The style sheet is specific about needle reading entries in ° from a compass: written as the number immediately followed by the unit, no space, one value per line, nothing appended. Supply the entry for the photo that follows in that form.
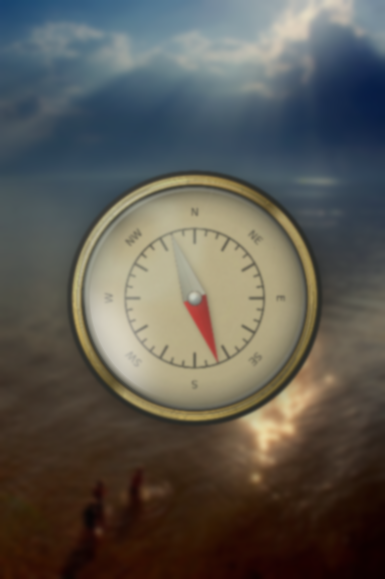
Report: 160°
